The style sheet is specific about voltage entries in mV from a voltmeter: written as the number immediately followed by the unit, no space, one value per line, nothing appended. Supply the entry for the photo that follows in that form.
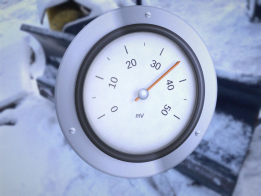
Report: 35mV
